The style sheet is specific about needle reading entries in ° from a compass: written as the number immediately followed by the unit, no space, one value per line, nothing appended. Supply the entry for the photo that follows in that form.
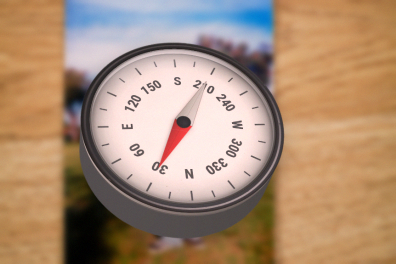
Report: 30°
